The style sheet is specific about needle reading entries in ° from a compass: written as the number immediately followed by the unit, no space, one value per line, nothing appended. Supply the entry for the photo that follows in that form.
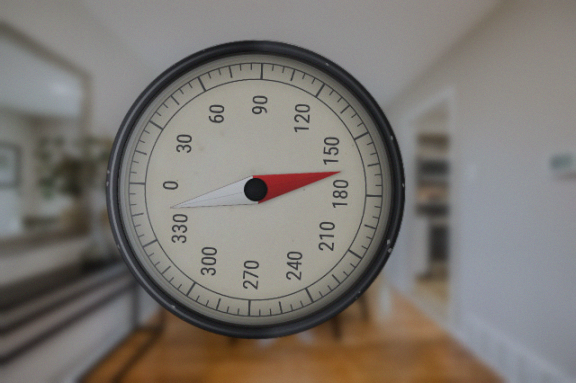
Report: 165°
